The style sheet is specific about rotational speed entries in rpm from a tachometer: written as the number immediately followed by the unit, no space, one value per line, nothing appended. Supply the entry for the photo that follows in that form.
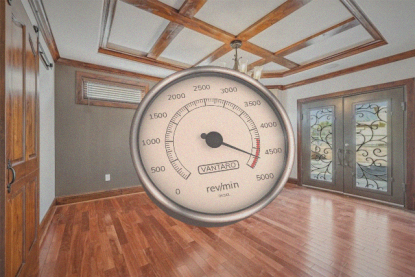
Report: 4750rpm
